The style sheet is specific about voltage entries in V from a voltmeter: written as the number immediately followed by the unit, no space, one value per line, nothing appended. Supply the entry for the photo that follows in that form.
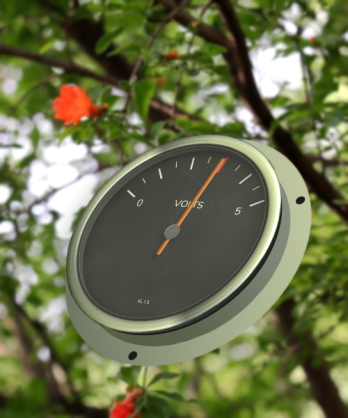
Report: 3V
